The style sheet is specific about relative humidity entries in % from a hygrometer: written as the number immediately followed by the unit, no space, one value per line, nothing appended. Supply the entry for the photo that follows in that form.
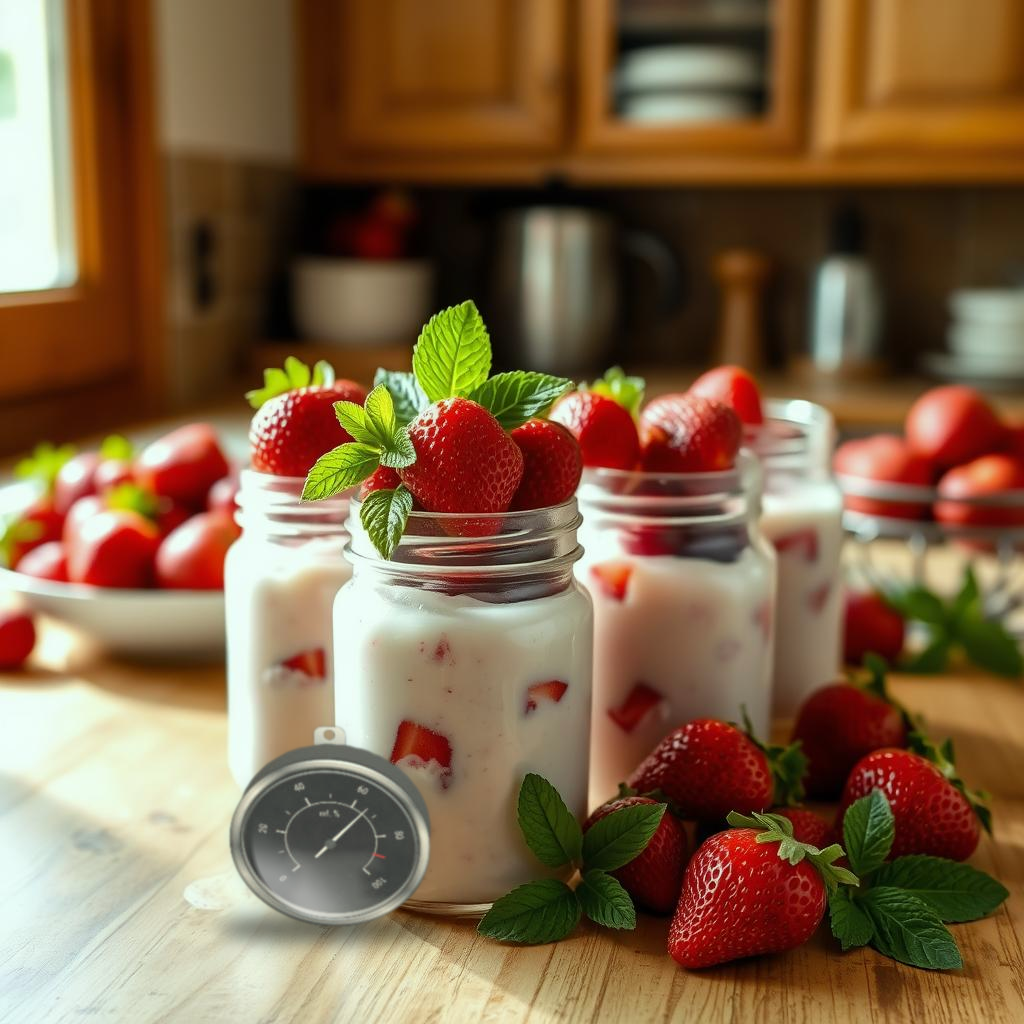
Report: 65%
